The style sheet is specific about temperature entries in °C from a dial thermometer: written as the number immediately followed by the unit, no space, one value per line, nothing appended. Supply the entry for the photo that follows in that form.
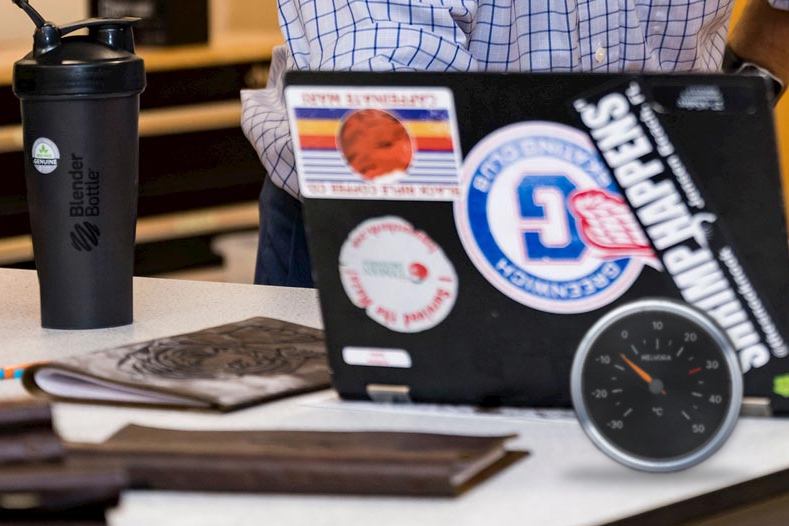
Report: -5°C
